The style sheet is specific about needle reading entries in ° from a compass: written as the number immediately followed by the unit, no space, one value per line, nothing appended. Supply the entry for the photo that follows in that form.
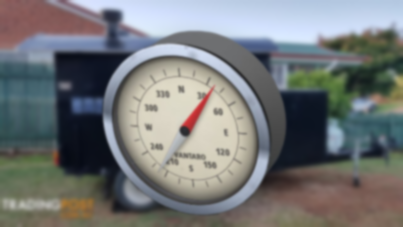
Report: 37.5°
